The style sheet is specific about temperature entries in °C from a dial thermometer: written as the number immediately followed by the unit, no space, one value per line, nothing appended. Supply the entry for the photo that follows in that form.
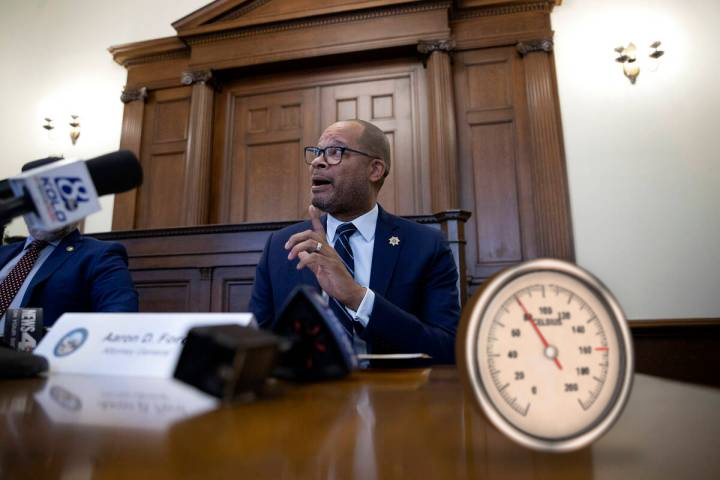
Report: 80°C
